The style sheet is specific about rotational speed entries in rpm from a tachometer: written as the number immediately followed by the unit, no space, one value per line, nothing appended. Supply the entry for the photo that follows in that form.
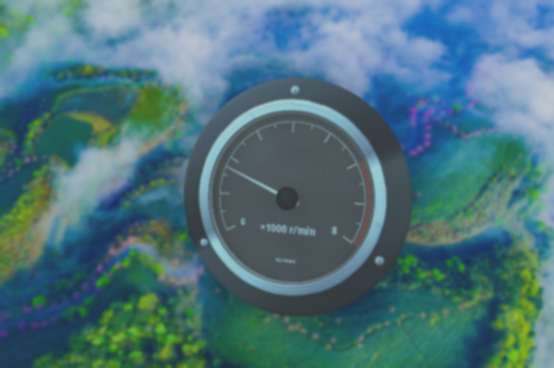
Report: 1750rpm
